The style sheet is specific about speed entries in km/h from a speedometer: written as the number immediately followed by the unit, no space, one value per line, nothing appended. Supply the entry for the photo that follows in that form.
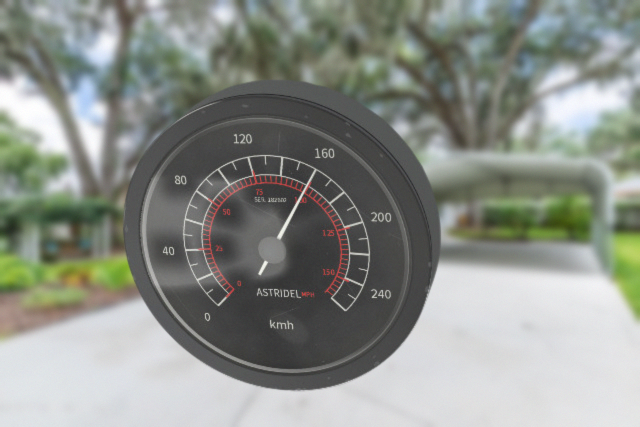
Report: 160km/h
